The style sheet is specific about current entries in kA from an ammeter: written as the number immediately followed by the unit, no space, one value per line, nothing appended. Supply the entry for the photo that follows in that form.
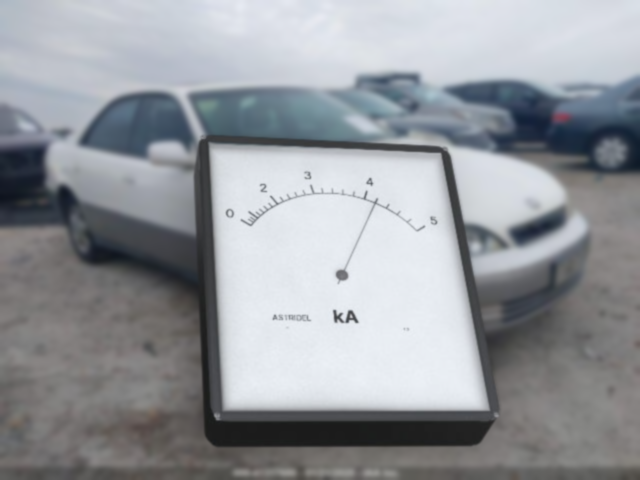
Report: 4.2kA
